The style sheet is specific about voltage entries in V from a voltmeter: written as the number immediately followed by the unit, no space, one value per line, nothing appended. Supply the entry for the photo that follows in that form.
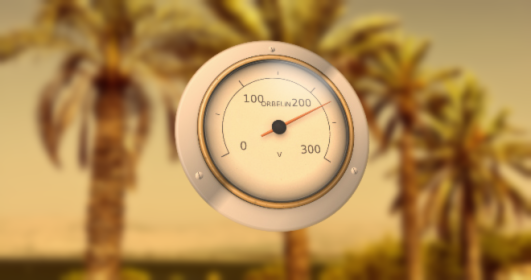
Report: 225V
